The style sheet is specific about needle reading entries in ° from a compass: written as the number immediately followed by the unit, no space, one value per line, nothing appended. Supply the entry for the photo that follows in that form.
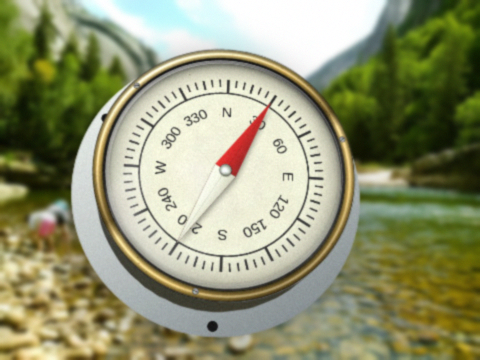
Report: 30°
